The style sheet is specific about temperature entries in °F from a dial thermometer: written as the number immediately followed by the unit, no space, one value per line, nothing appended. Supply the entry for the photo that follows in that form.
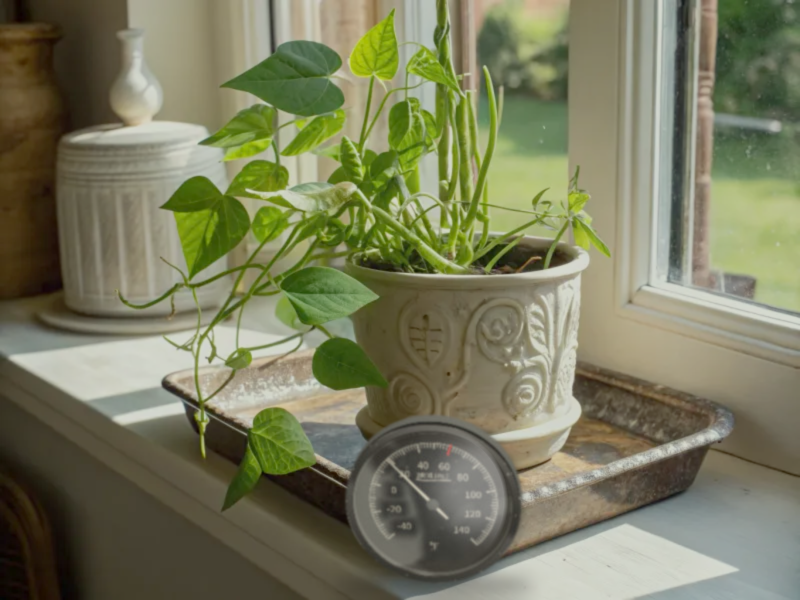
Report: 20°F
